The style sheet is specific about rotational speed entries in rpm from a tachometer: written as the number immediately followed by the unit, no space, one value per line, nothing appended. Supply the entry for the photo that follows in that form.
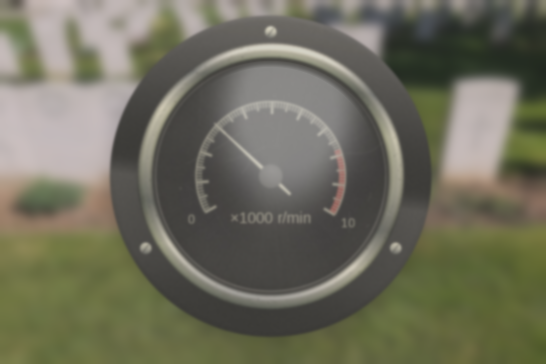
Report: 3000rpm
